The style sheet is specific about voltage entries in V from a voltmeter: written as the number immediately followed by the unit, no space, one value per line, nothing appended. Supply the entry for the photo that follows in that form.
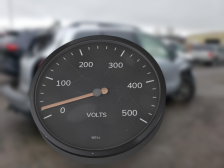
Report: 20V
